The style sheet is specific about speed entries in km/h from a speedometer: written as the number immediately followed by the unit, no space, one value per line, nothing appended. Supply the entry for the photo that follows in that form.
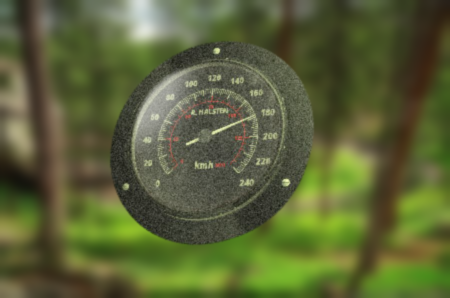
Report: 180km/h
